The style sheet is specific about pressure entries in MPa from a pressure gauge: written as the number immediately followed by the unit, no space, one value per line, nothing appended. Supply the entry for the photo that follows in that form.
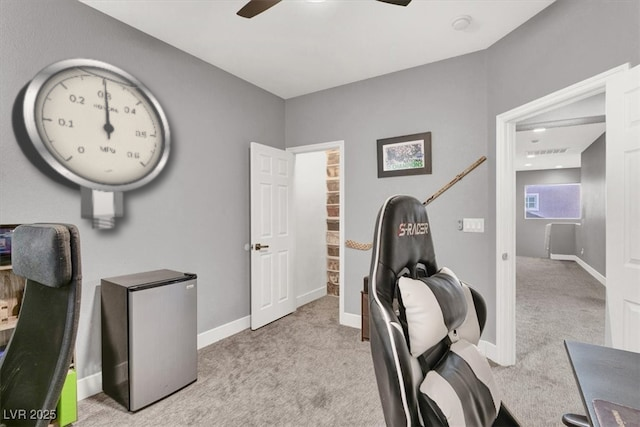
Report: 0.3MPa
